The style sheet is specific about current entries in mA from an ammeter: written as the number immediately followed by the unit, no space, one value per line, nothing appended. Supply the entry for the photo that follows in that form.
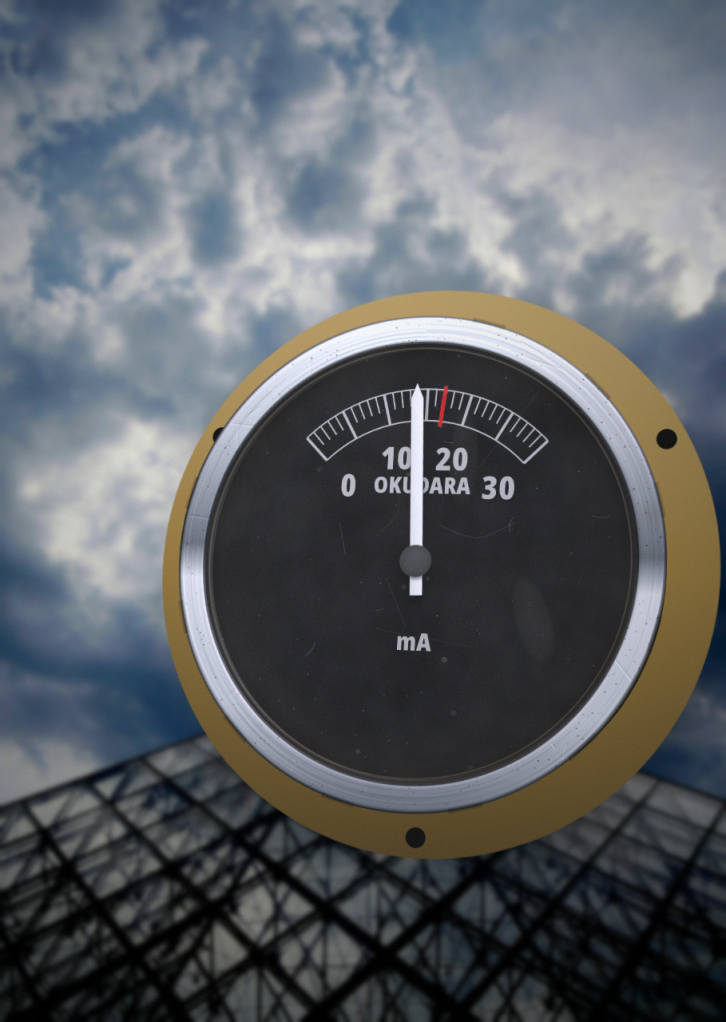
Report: 14mA
